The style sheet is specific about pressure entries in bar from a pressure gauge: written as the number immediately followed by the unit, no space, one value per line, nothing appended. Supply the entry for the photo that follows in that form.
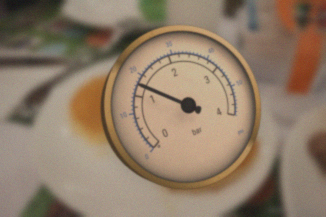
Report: 1.2bar
